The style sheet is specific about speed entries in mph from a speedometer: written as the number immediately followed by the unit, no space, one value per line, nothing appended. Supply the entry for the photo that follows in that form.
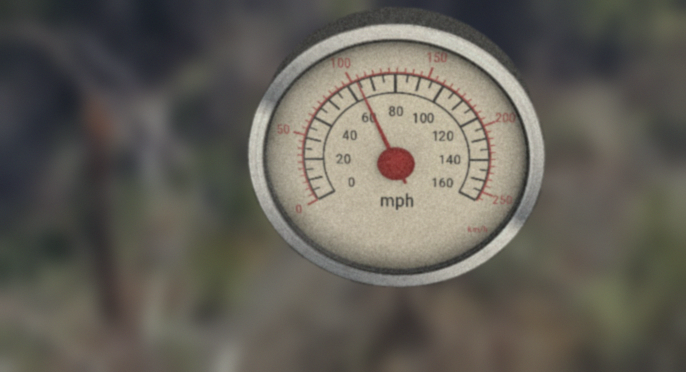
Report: 65mph
